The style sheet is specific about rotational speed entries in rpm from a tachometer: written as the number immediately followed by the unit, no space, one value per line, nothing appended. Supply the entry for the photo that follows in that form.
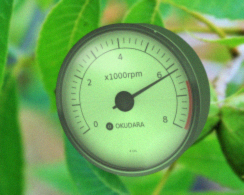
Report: 6200rpm
